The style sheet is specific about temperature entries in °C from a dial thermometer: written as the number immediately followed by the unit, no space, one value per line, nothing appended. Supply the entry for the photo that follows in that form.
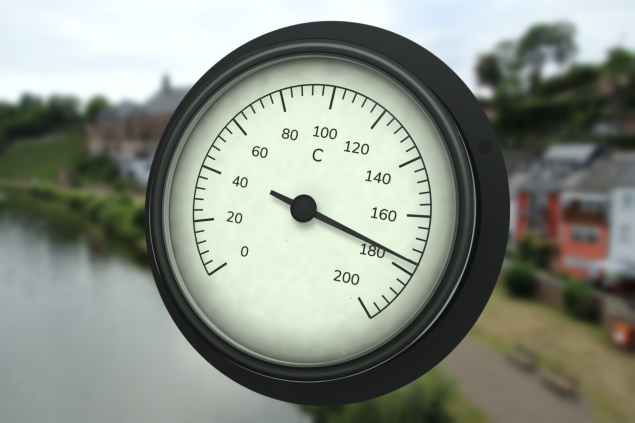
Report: 176°C
